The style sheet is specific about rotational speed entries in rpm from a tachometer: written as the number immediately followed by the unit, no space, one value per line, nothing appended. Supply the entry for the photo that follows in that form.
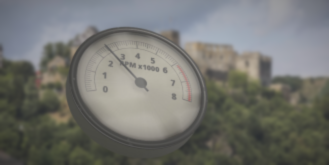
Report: 2500rpm
